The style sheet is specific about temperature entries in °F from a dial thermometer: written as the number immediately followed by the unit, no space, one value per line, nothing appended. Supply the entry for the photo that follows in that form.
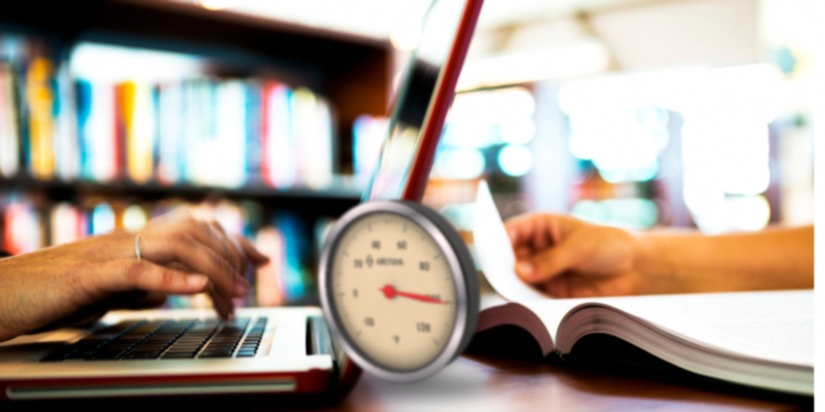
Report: 100°F
